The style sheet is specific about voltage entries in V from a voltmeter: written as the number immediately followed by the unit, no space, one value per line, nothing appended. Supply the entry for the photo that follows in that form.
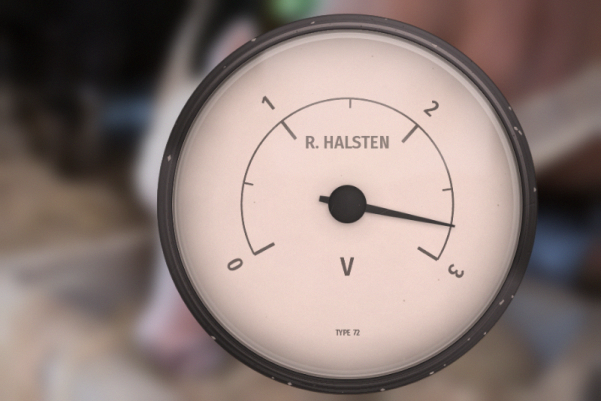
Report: 2.75V
